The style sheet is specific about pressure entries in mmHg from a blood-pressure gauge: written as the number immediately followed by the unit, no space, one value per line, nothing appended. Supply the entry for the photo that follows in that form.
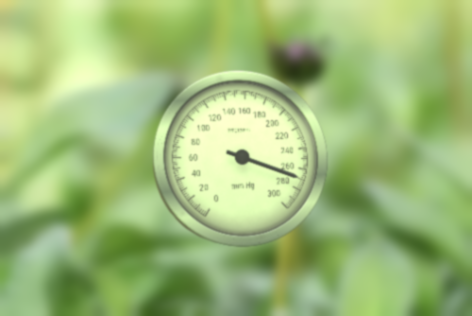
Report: 270mmHg
